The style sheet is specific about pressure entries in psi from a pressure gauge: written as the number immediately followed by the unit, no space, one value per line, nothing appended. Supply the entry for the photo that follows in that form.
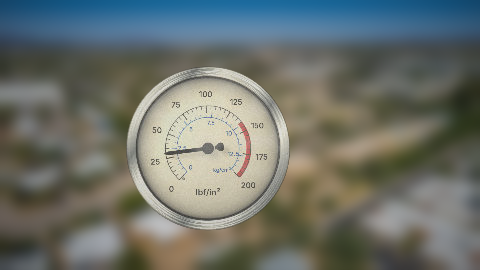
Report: 30psi
